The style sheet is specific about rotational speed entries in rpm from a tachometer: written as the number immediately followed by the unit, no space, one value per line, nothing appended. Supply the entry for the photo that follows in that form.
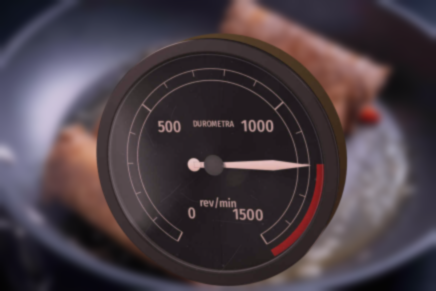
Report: 1200rpm
